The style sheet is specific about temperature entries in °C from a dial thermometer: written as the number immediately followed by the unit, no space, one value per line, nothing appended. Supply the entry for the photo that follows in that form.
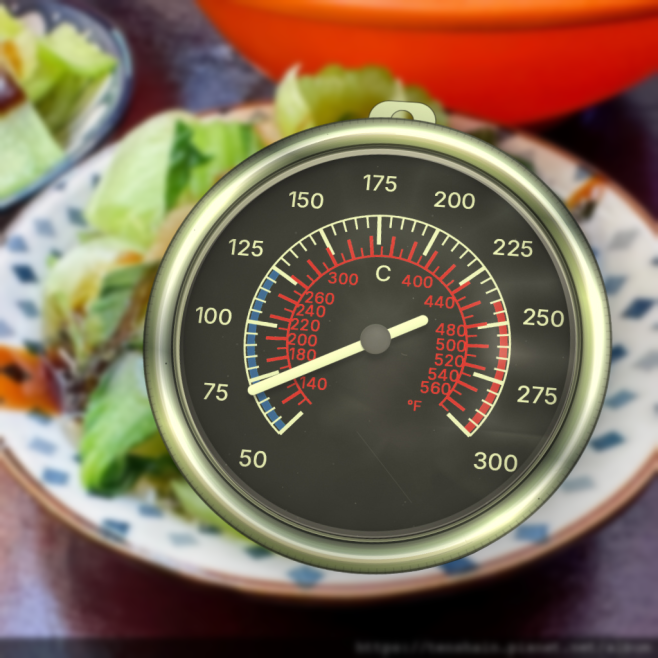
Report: 70°C
